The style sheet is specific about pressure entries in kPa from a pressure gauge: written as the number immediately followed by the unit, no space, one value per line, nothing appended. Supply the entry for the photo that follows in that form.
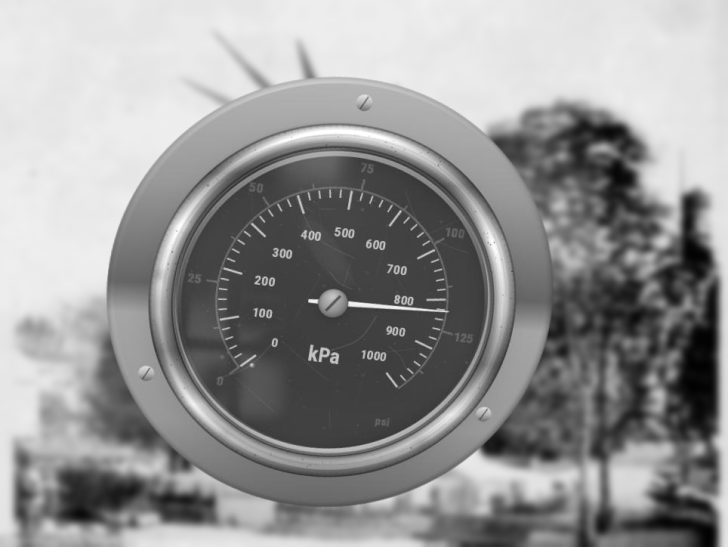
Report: 820kPa
